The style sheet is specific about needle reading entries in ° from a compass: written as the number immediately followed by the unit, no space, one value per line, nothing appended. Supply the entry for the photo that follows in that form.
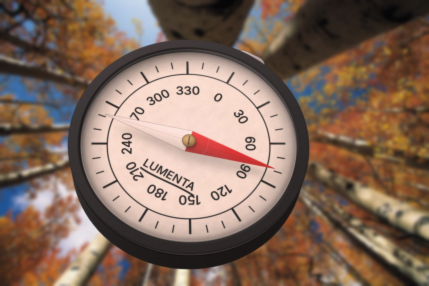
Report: 80°
